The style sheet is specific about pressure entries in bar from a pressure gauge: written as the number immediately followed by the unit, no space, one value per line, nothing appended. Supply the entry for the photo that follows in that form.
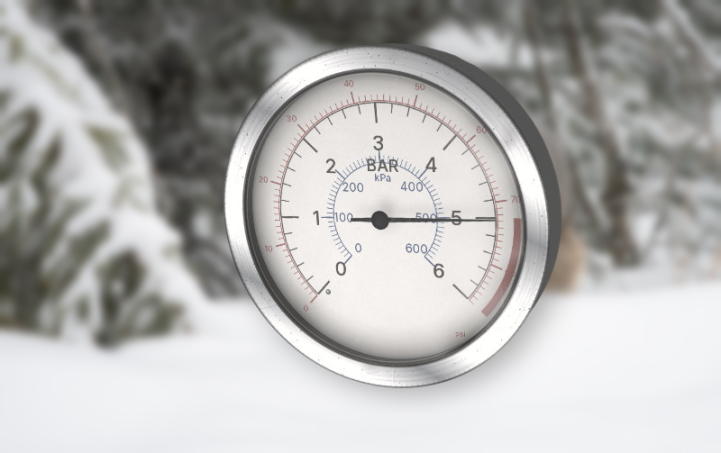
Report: 5bar
